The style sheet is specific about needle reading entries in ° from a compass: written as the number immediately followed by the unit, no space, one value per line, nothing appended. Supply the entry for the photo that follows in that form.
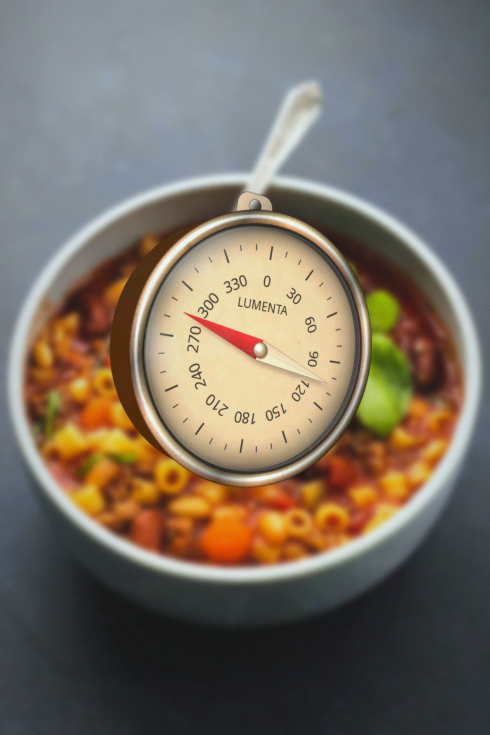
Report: 285°
